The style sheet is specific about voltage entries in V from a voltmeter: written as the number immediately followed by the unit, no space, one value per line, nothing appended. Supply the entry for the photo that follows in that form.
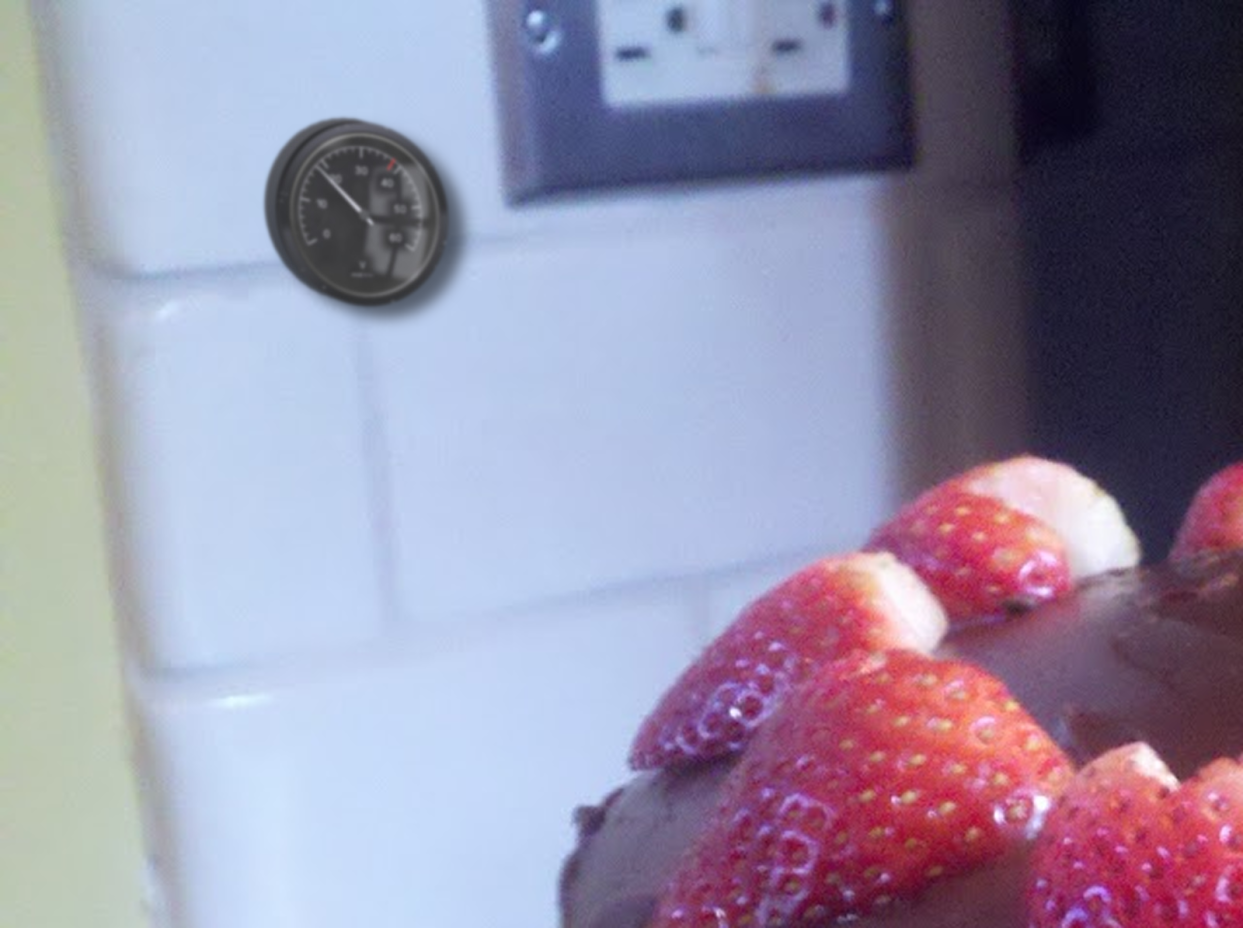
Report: 18V
